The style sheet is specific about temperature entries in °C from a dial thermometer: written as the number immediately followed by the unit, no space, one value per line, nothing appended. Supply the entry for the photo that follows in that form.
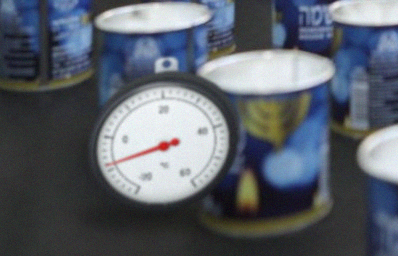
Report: -8°C
